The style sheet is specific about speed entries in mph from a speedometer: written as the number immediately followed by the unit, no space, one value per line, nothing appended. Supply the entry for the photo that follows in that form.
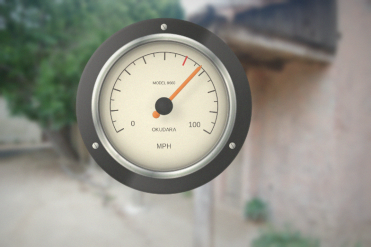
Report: 67.5mph
